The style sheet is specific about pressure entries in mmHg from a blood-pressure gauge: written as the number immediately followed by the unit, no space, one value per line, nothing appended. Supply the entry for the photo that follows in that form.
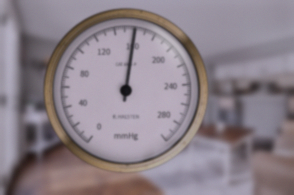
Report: 160mmHg
